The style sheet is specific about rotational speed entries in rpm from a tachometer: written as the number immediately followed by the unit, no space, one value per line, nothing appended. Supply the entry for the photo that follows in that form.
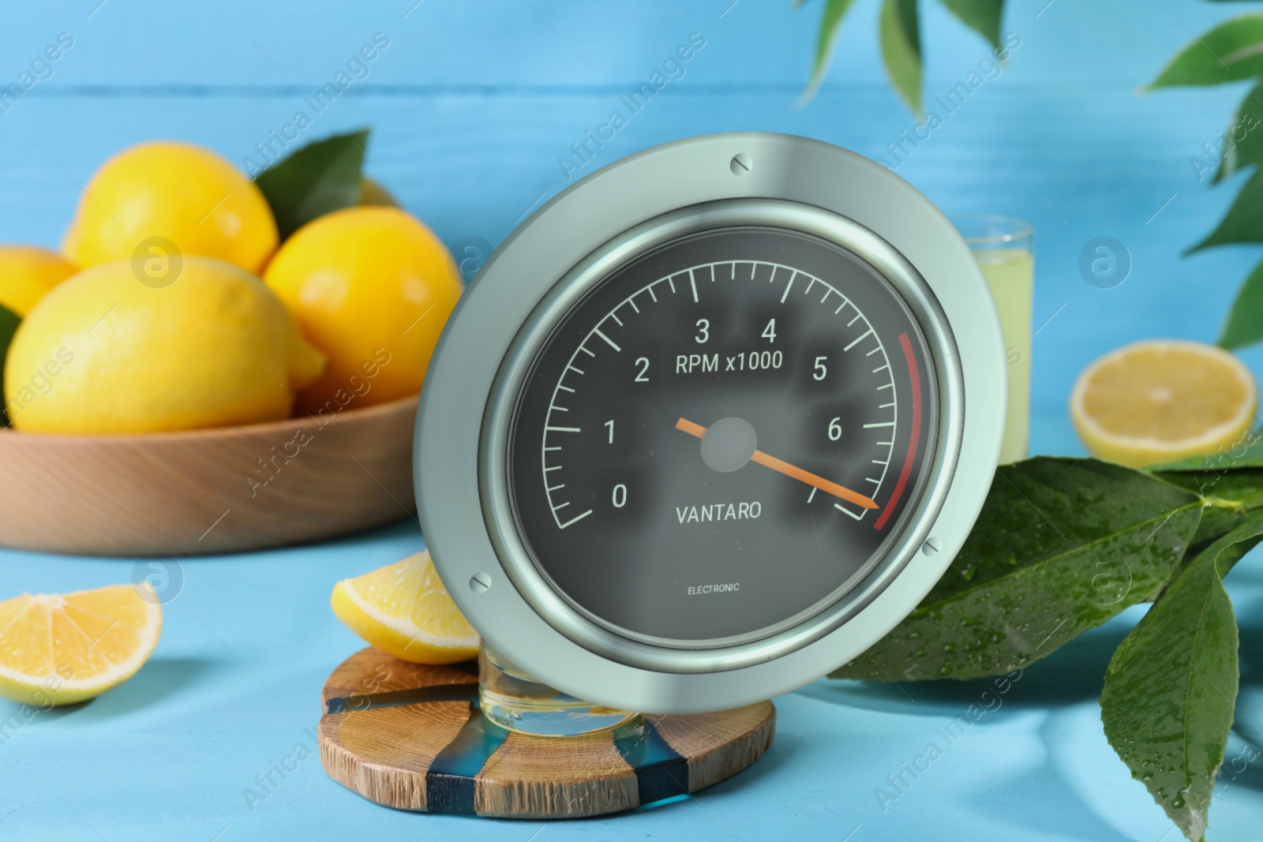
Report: 6800rpm
